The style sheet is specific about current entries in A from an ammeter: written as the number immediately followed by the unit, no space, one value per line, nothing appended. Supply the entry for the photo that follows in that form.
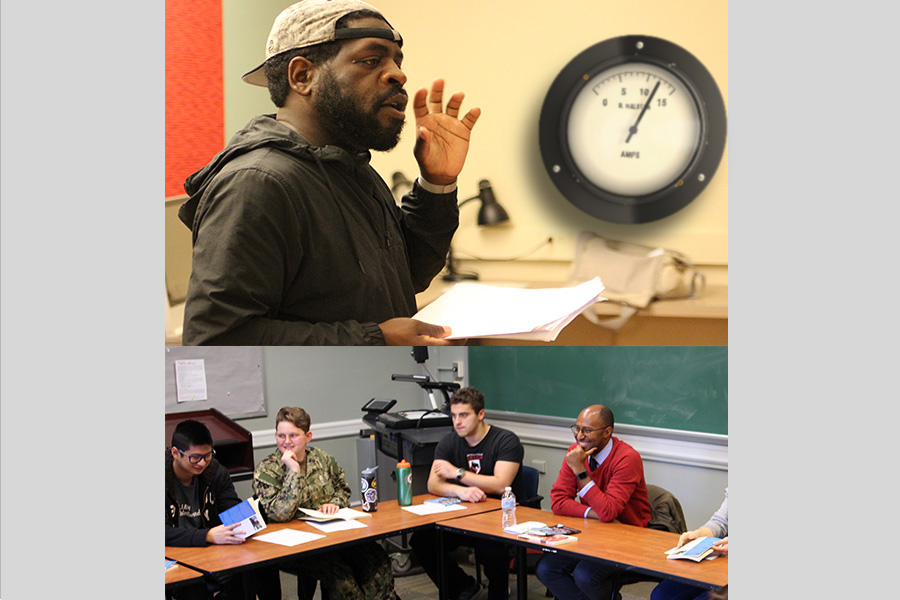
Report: 12A
